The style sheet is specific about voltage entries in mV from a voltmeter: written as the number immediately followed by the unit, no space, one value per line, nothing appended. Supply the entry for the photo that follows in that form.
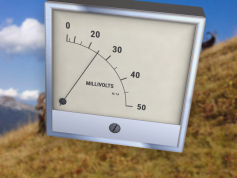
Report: 25mV
